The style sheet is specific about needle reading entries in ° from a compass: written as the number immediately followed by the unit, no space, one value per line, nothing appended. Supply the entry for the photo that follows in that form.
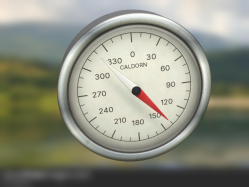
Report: 140°
